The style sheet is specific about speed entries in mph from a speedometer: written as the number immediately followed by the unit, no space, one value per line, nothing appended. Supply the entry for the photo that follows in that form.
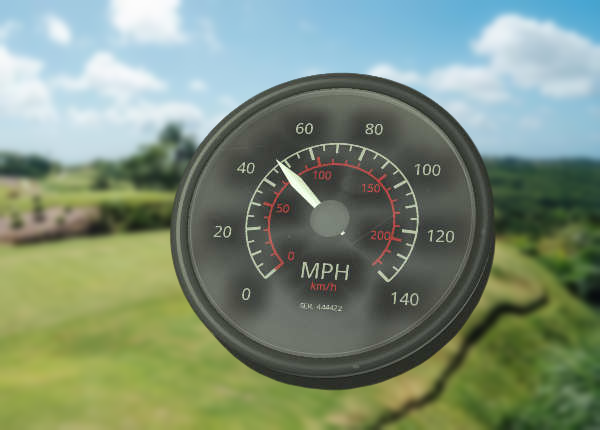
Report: 47.5mph
